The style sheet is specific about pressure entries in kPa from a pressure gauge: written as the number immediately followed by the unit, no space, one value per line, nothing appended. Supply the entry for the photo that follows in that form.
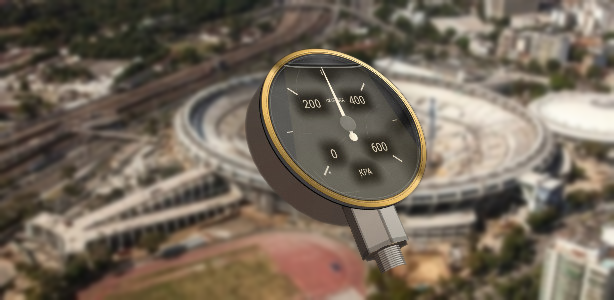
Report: 300kPa
